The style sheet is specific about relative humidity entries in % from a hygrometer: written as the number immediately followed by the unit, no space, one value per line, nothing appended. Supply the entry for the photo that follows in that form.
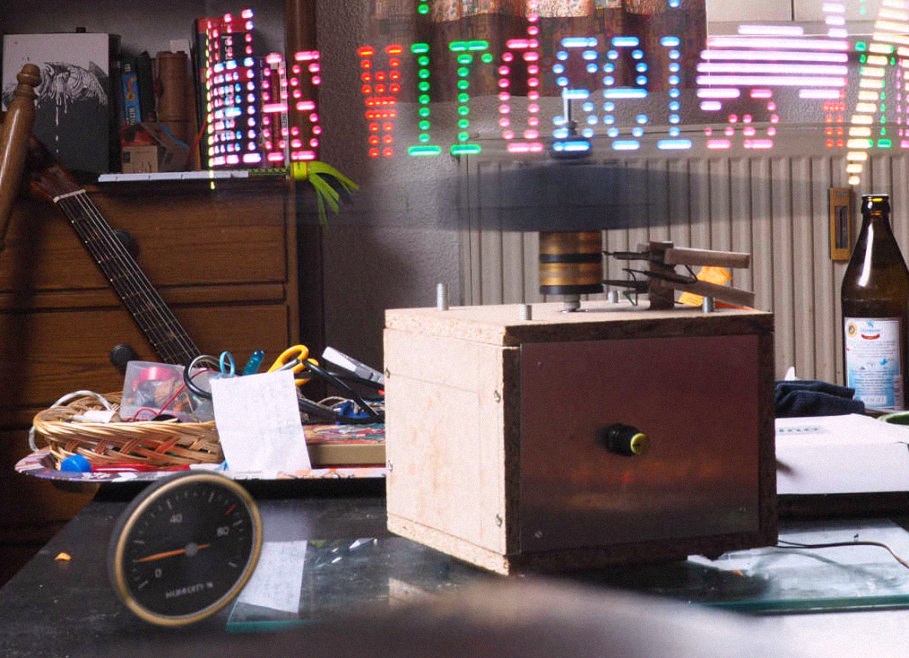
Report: 12%
